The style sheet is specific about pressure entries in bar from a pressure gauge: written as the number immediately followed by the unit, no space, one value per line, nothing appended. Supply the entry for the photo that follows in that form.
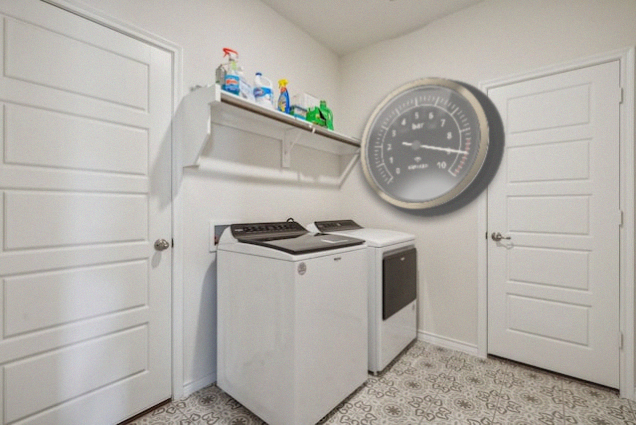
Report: 9bar
